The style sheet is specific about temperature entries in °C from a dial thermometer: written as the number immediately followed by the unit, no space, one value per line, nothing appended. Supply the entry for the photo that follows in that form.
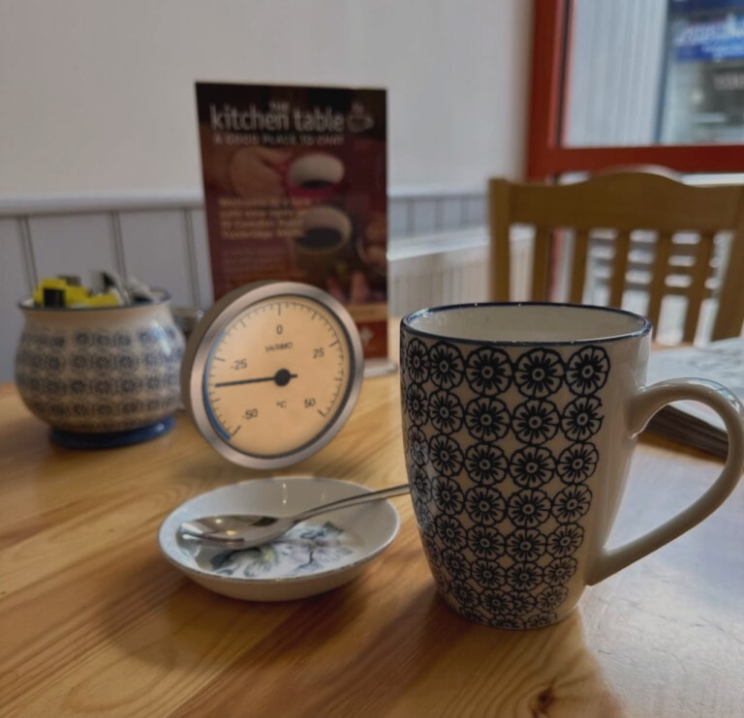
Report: -32.5°C
